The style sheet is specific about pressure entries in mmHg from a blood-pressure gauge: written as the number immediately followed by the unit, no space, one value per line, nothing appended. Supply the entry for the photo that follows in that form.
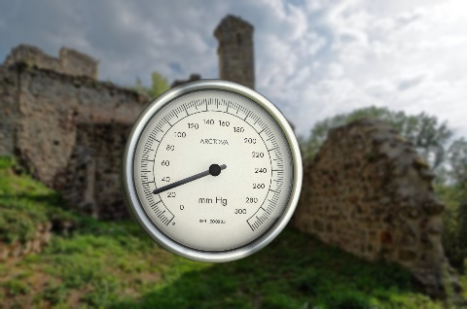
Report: 30mmHg
